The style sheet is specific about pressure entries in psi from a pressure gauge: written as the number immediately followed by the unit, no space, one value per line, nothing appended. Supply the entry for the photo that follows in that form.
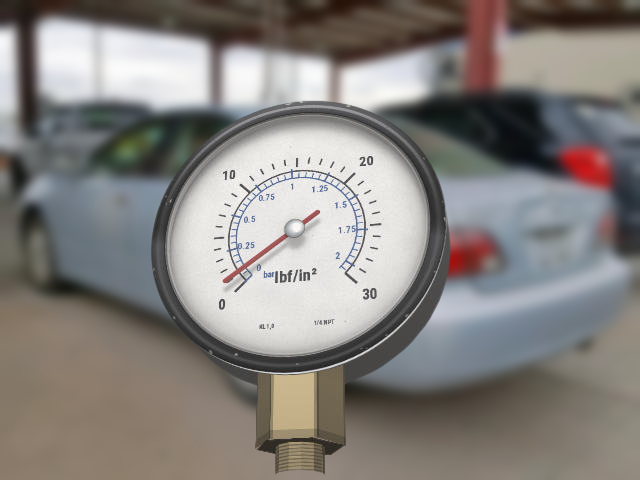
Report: 1psi
